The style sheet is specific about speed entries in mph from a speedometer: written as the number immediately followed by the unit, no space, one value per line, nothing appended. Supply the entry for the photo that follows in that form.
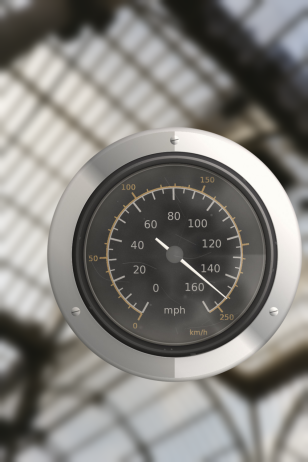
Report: 150mph
